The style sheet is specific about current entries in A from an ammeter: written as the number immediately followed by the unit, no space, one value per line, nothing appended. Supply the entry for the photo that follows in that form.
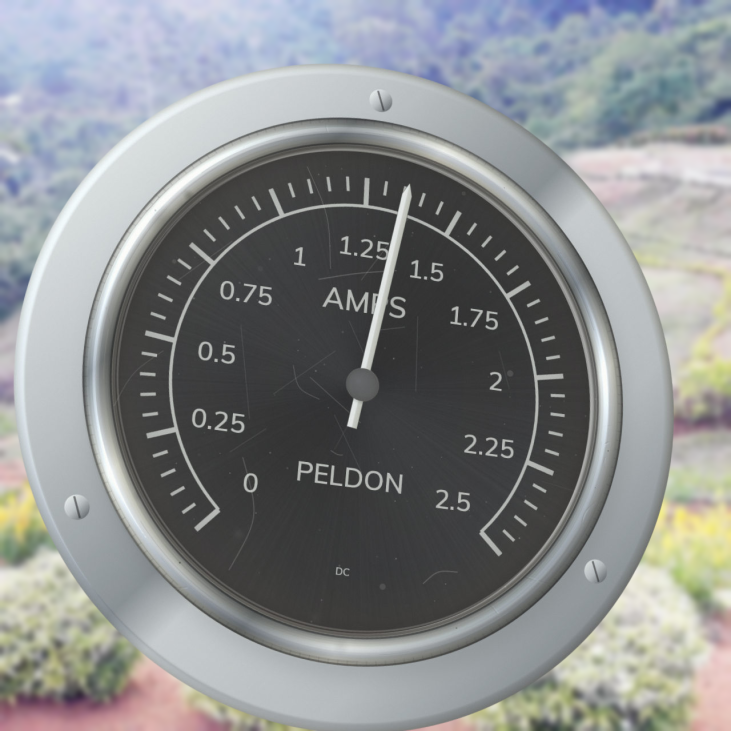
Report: 1.35A
